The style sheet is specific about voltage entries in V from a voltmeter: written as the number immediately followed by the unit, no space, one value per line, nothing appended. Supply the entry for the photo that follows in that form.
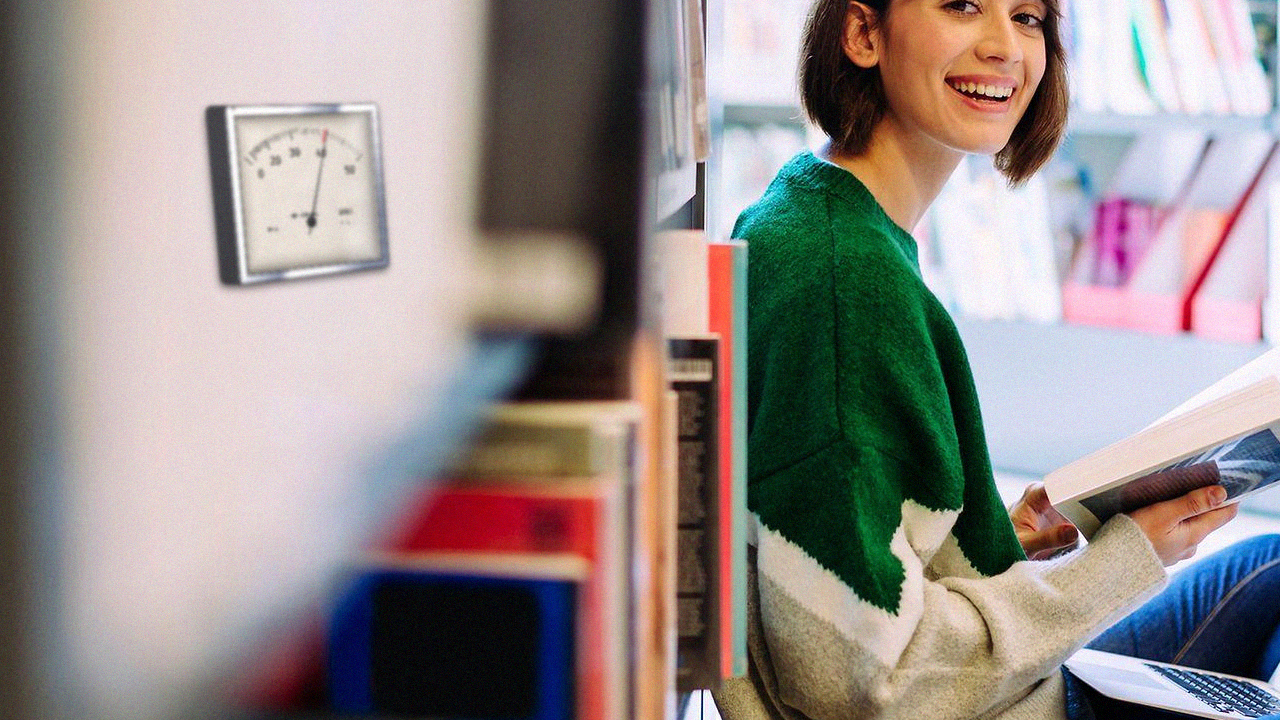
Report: 40V
